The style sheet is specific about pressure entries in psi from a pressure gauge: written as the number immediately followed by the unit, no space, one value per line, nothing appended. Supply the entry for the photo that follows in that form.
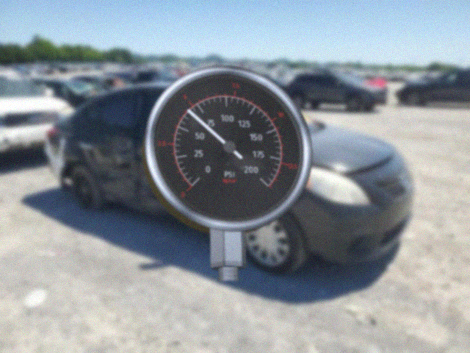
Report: 65psi
